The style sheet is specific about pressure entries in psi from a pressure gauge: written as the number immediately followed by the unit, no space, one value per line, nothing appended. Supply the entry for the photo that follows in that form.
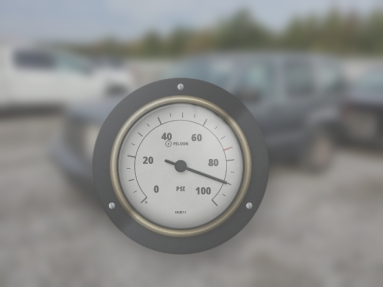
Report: 90psi
